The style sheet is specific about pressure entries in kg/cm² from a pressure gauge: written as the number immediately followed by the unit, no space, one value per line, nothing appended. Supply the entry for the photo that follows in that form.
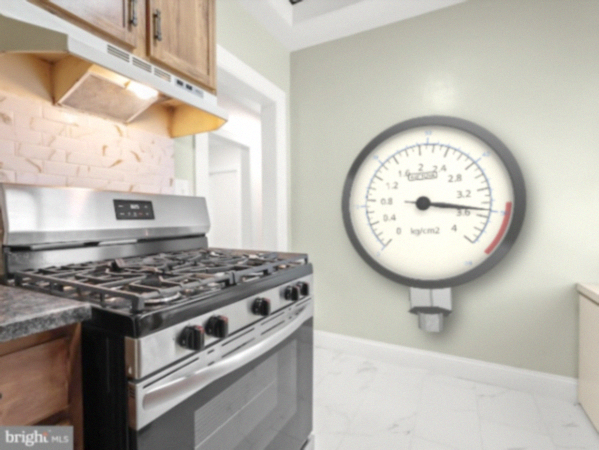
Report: 3.5kg/cm²
